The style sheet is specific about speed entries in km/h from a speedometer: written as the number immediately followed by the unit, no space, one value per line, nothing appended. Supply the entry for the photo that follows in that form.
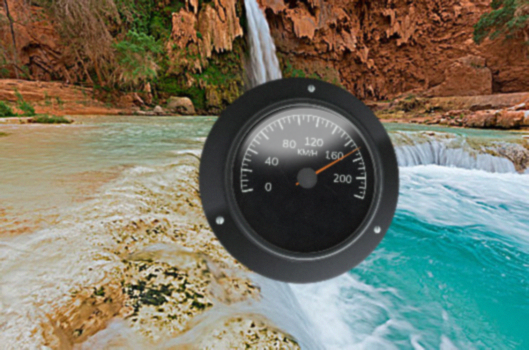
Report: 170km/h
